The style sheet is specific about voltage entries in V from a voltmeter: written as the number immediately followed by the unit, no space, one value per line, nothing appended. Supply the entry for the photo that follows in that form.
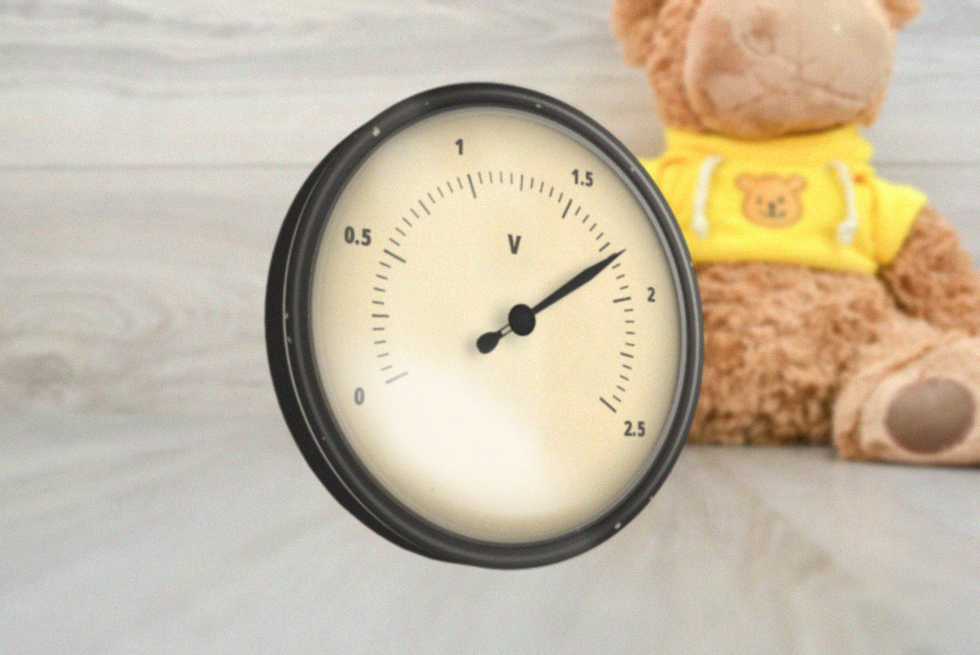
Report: 1.8V
